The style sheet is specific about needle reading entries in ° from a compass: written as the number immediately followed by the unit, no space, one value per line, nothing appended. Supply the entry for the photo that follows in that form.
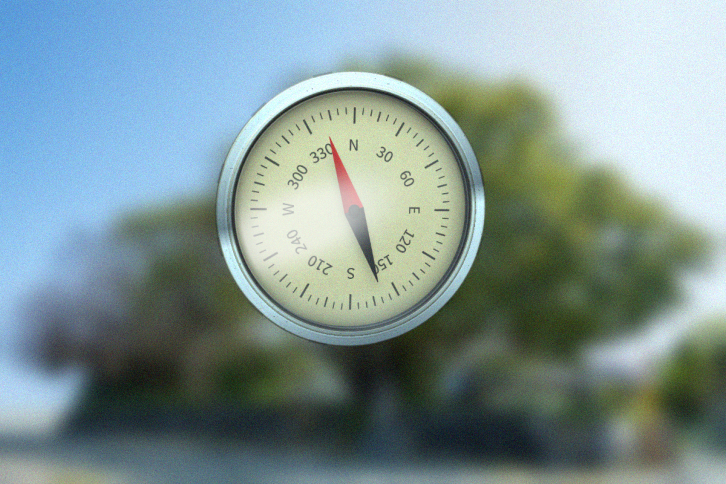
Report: 340°
